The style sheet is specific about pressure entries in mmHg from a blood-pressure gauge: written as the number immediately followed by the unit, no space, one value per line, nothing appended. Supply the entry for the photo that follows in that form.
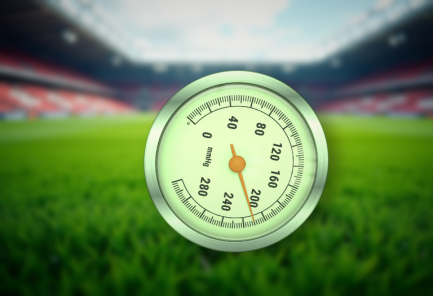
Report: 210mmHg
